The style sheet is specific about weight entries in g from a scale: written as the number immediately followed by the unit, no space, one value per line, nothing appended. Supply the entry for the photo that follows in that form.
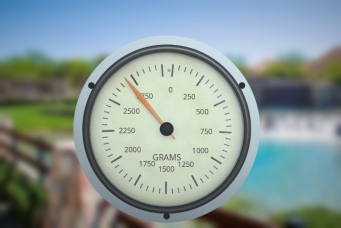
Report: 2700g
